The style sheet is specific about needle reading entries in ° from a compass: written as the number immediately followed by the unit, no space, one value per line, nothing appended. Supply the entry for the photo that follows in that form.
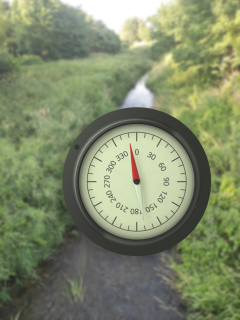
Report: 350°
